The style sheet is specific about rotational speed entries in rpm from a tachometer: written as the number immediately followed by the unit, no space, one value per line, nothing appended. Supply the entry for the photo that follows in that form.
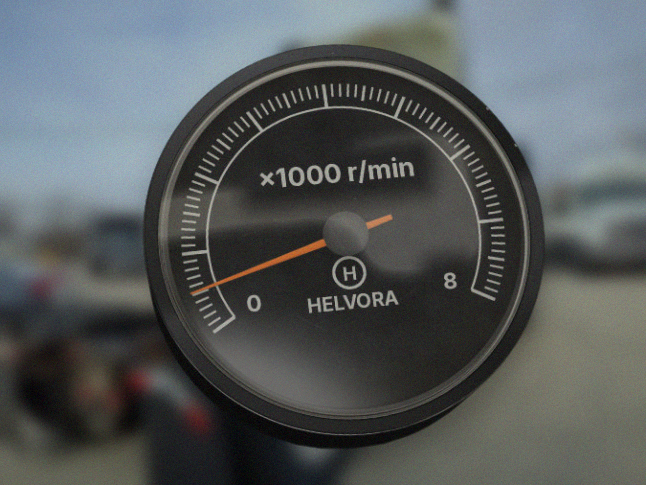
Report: 500rpm
